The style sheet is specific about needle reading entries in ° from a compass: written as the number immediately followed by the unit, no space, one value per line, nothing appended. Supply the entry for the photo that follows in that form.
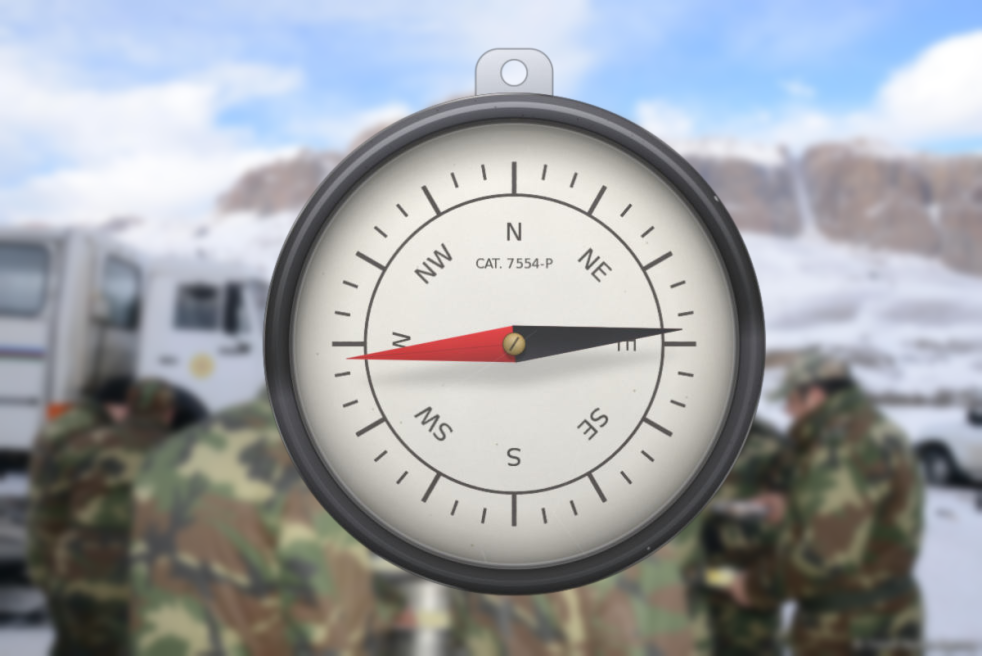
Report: 265°
